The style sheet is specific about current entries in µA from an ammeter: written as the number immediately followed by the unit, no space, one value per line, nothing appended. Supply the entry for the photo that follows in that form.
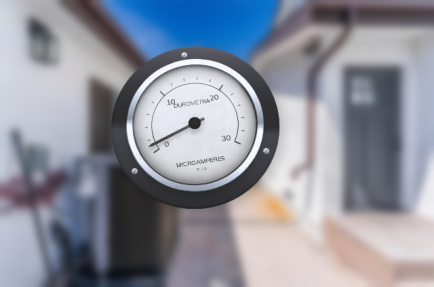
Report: 1µA
